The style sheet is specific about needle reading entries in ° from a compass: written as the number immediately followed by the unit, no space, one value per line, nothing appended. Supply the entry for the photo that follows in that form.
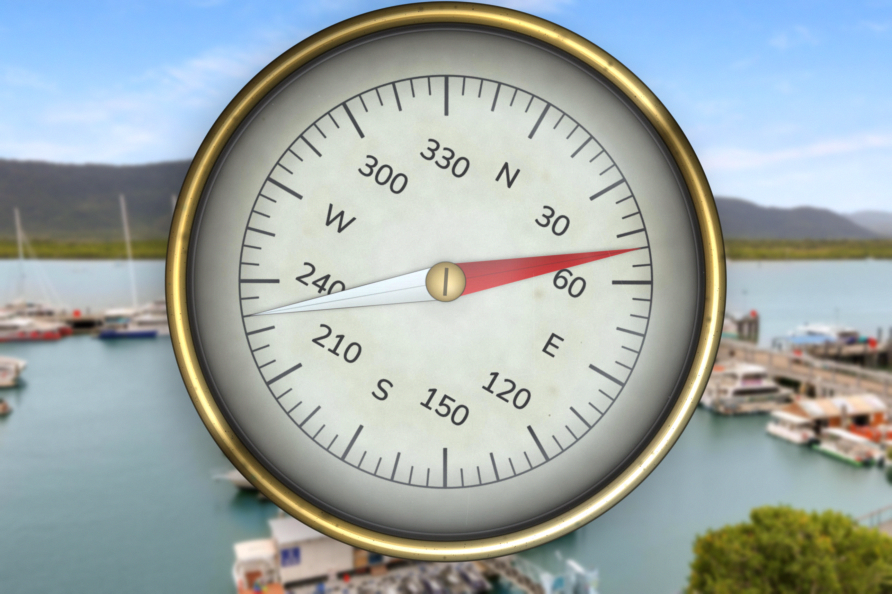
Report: 50°
